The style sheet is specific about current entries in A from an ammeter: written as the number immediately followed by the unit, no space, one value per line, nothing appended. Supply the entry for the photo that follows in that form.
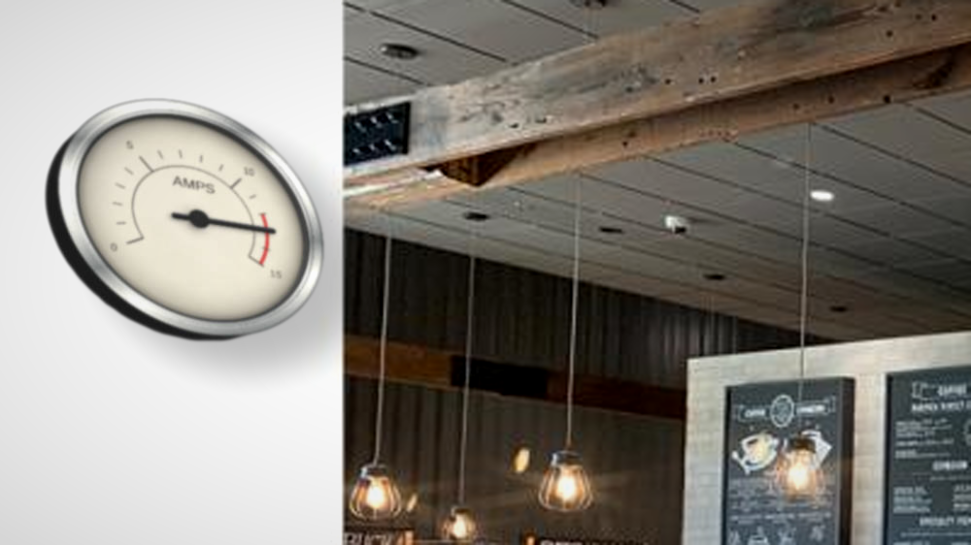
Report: 13A
